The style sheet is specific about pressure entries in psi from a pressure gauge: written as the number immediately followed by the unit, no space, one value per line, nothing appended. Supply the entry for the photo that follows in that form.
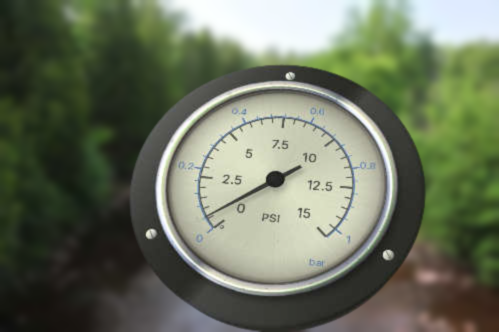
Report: 0.5psi
